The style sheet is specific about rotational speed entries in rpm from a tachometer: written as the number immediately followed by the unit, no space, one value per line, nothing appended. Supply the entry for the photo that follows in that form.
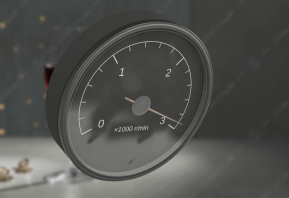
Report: 2900rpm
